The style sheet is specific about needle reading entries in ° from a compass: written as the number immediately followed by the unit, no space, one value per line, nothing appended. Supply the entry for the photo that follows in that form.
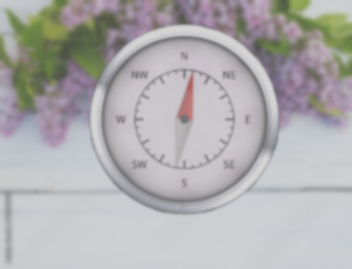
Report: 10°
